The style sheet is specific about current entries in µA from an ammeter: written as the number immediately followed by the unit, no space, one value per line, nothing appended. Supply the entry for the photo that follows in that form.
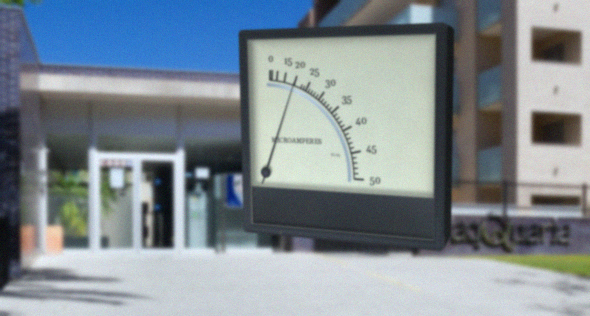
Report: 20µA
